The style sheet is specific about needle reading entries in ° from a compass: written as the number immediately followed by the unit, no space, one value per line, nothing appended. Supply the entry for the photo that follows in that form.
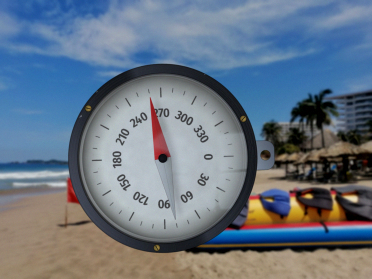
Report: 260°
